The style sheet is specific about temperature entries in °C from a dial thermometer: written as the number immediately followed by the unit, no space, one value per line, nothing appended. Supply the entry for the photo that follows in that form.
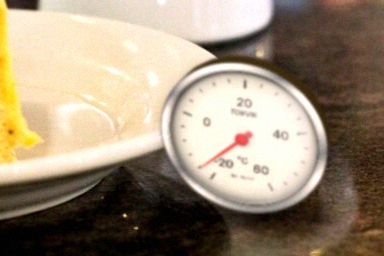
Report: -16°C
